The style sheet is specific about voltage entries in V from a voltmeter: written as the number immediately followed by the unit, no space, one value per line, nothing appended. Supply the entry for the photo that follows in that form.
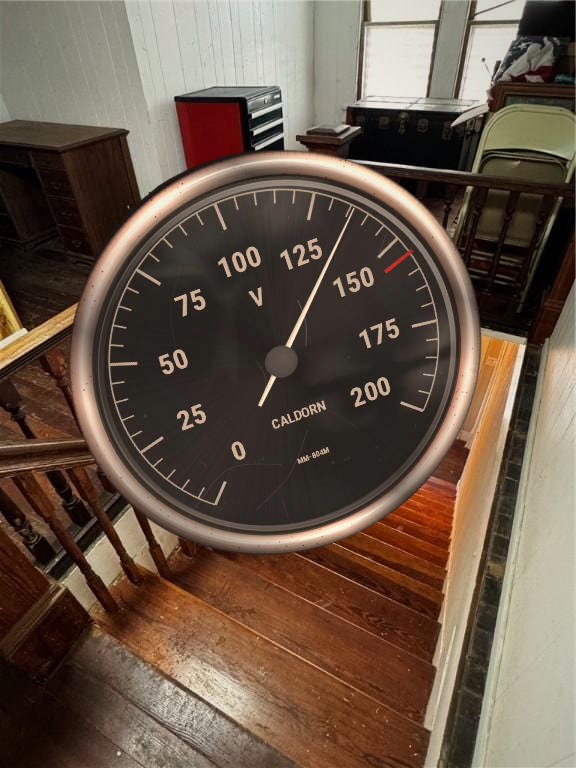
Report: 135V
